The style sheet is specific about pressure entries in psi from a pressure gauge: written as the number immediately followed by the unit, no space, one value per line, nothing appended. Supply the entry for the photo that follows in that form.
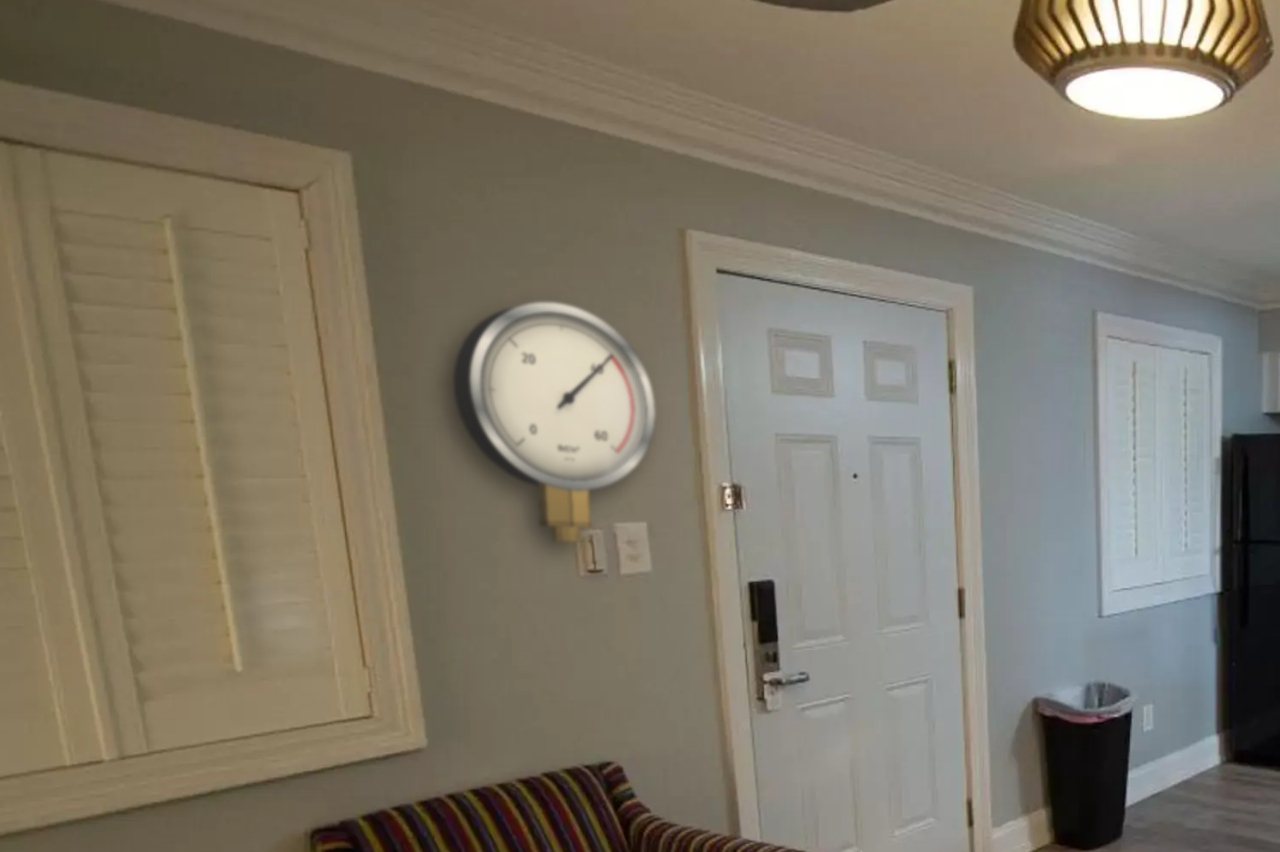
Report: 40psi
